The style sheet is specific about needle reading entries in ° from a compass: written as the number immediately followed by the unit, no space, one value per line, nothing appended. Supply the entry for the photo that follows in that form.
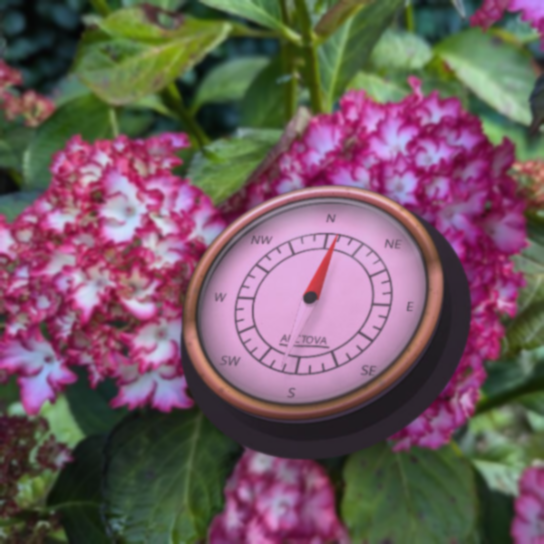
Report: 10°
